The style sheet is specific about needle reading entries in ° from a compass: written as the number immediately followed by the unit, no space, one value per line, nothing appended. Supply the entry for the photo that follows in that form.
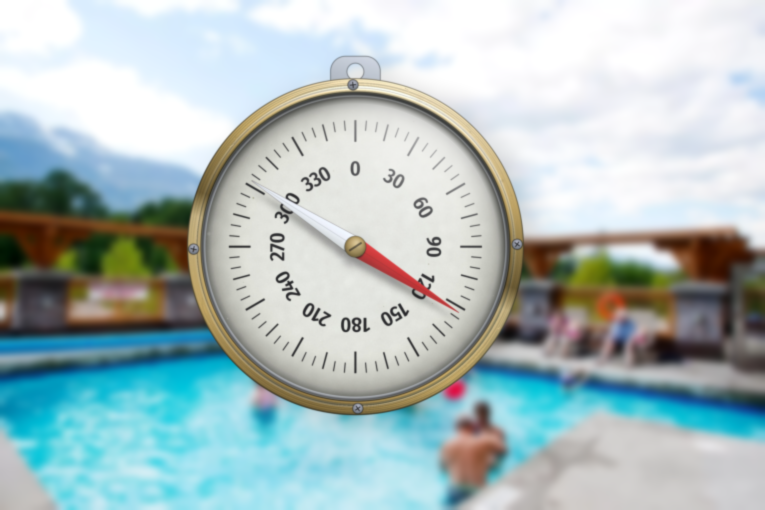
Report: 122.5°
